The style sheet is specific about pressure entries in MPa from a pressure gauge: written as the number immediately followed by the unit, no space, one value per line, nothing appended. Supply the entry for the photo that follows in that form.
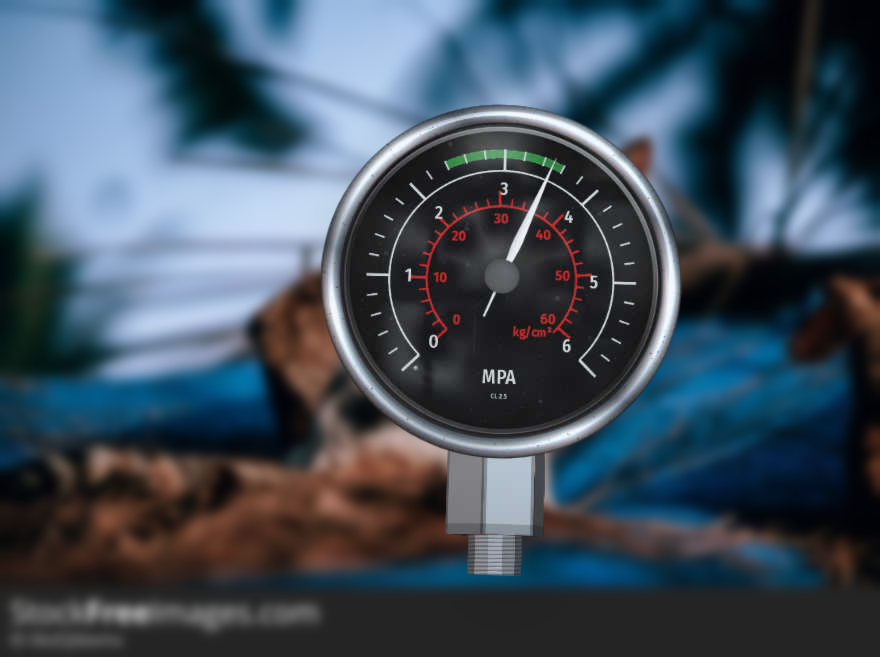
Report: 3.5MPa
